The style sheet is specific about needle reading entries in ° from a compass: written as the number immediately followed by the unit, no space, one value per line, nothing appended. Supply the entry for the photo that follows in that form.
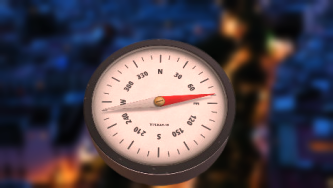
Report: 80°
